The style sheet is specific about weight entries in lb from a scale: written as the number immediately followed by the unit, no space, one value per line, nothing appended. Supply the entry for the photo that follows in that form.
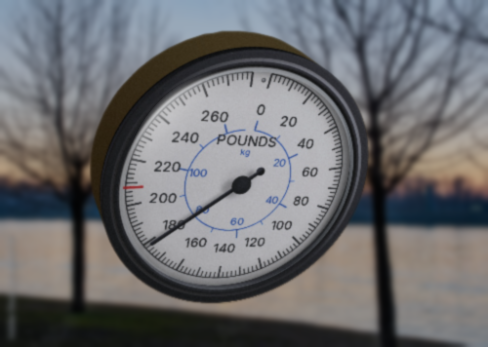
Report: 180lb
